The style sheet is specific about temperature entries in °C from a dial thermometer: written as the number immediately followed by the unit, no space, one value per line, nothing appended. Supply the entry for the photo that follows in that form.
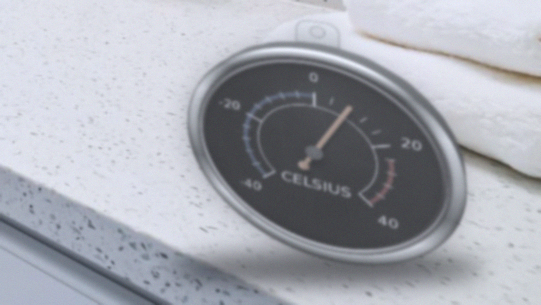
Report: 8°C
